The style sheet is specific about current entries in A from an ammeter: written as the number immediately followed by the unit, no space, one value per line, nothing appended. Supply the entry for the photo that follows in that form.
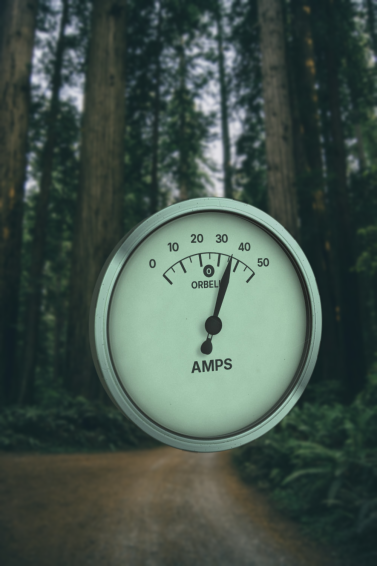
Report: 35A
